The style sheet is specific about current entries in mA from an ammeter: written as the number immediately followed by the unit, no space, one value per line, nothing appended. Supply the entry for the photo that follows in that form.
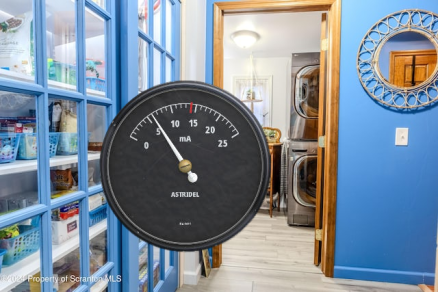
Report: 6mA
